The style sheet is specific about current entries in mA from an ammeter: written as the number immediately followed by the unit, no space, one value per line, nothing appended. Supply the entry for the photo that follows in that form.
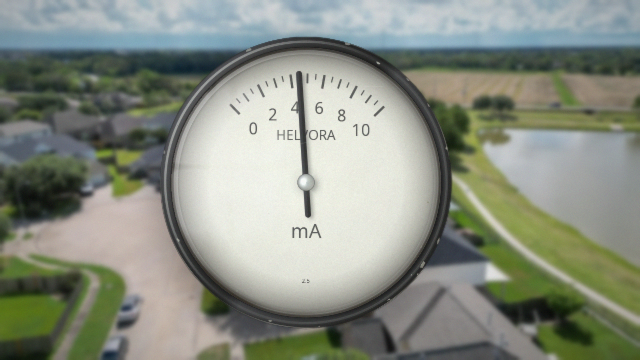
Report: 4.5mA
